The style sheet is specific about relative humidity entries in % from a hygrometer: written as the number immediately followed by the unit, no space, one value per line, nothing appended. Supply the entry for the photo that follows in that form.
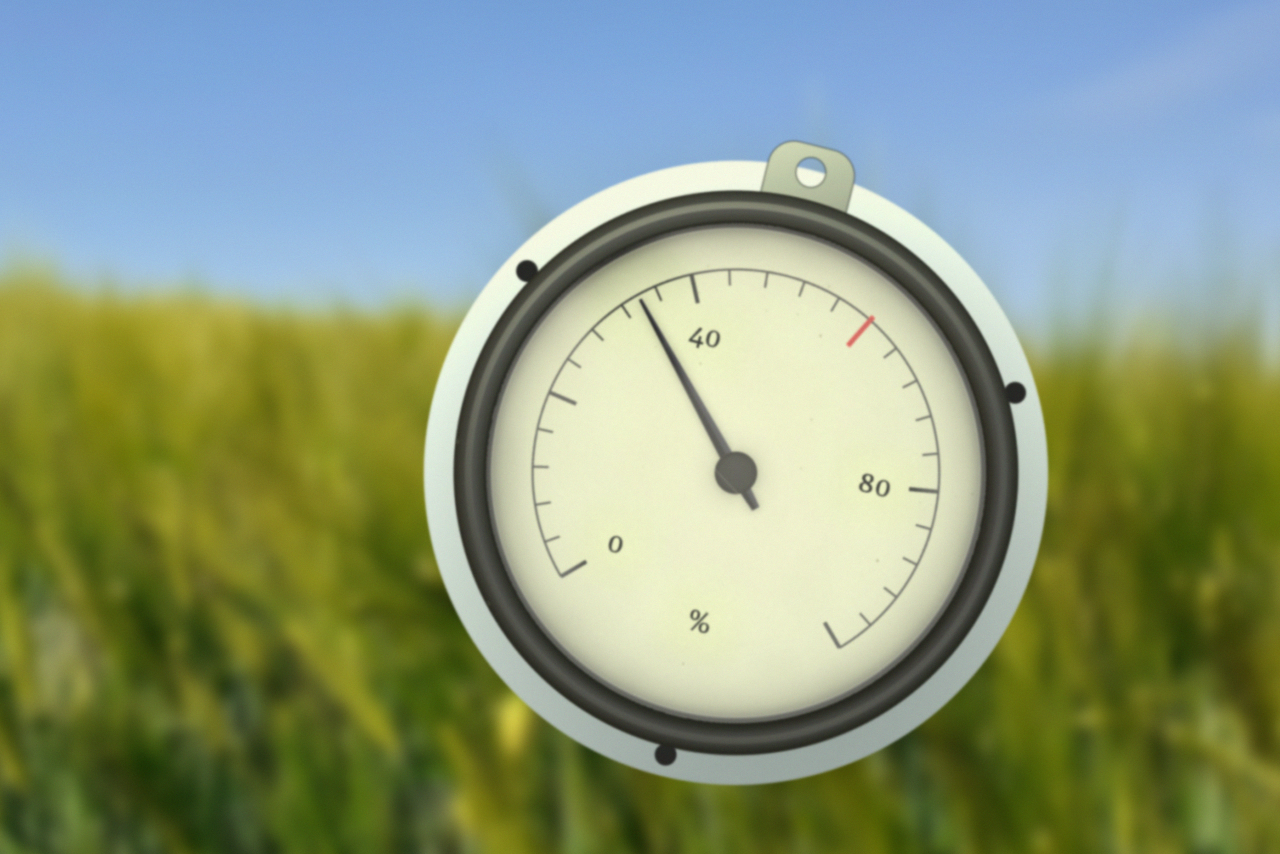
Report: 34%
